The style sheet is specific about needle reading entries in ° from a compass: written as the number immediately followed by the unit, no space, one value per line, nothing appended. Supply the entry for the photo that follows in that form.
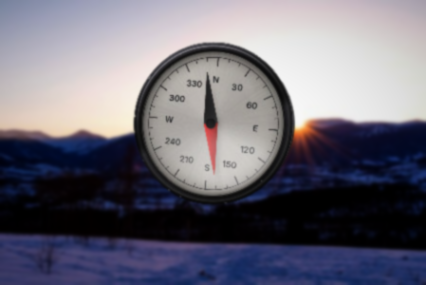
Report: 170°
